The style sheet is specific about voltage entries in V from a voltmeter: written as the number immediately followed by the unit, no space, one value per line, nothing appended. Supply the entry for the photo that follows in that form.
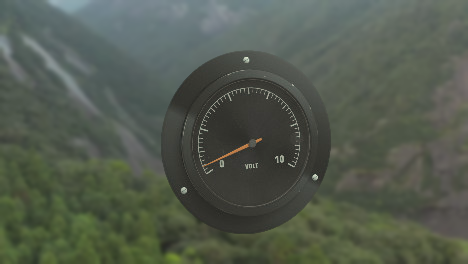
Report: 0.4V
